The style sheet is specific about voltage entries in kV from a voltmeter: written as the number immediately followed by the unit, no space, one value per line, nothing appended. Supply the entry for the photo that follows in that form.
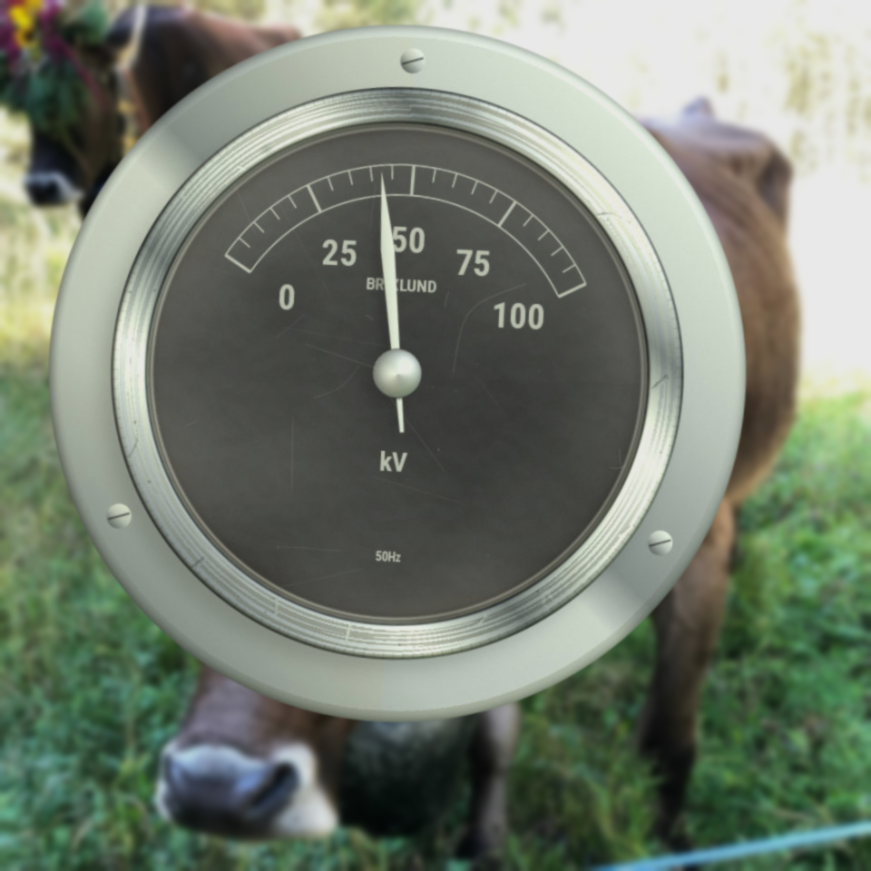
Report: 42.5kV
